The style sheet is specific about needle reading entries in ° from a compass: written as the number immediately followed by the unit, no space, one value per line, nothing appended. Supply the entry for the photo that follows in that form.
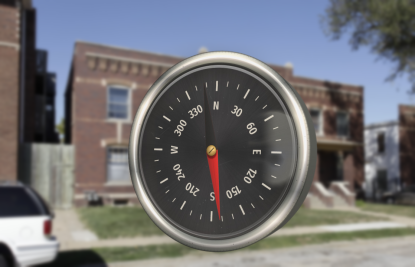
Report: 170°
